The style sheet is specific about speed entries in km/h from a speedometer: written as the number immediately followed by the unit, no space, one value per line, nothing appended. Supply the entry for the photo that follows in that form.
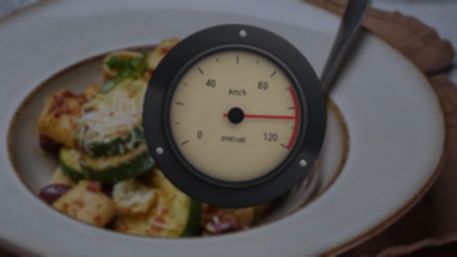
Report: 105km/h
